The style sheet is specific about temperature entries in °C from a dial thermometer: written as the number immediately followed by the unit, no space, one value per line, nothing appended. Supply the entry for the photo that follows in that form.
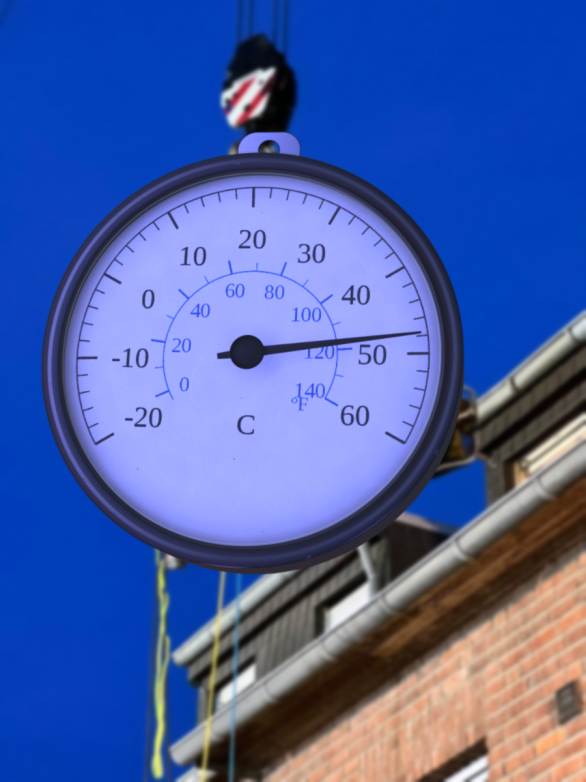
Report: 48°C
